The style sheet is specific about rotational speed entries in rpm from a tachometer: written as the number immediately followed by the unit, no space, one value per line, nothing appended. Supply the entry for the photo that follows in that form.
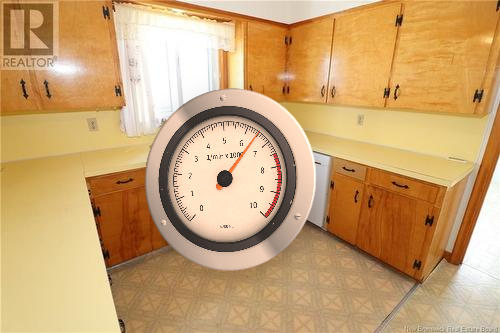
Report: 6500rpm
